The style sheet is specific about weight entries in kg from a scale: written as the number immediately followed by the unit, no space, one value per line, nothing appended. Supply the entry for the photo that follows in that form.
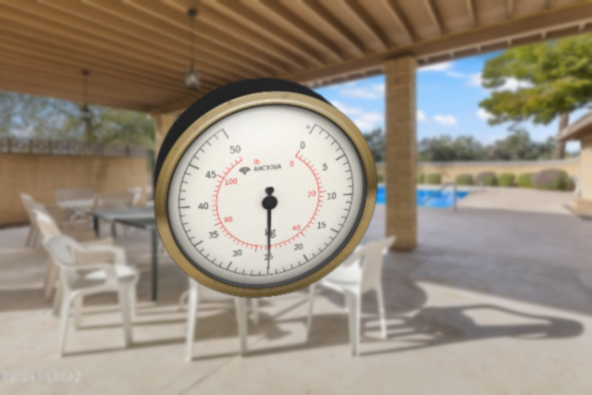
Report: 25kg
